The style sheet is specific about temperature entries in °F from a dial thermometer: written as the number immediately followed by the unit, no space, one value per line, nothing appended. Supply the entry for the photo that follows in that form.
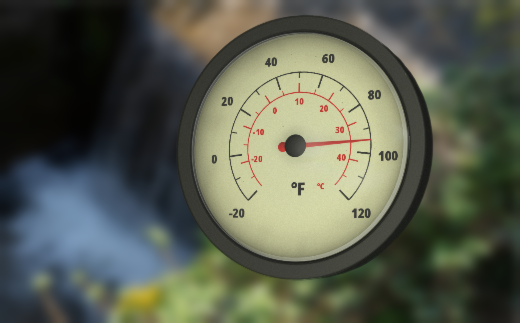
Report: 95°F
